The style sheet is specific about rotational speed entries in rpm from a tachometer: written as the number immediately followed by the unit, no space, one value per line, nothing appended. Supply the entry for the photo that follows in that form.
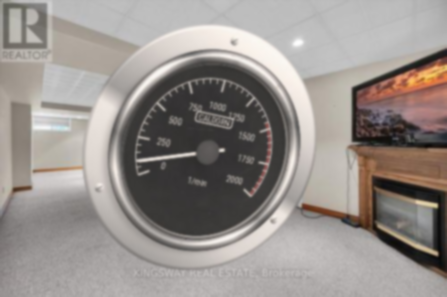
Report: 100rpm
